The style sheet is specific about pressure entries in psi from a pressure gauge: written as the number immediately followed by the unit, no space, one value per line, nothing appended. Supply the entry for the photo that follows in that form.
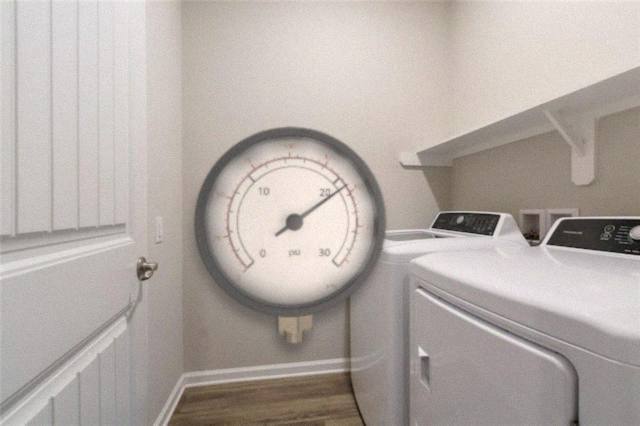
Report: 21psi
